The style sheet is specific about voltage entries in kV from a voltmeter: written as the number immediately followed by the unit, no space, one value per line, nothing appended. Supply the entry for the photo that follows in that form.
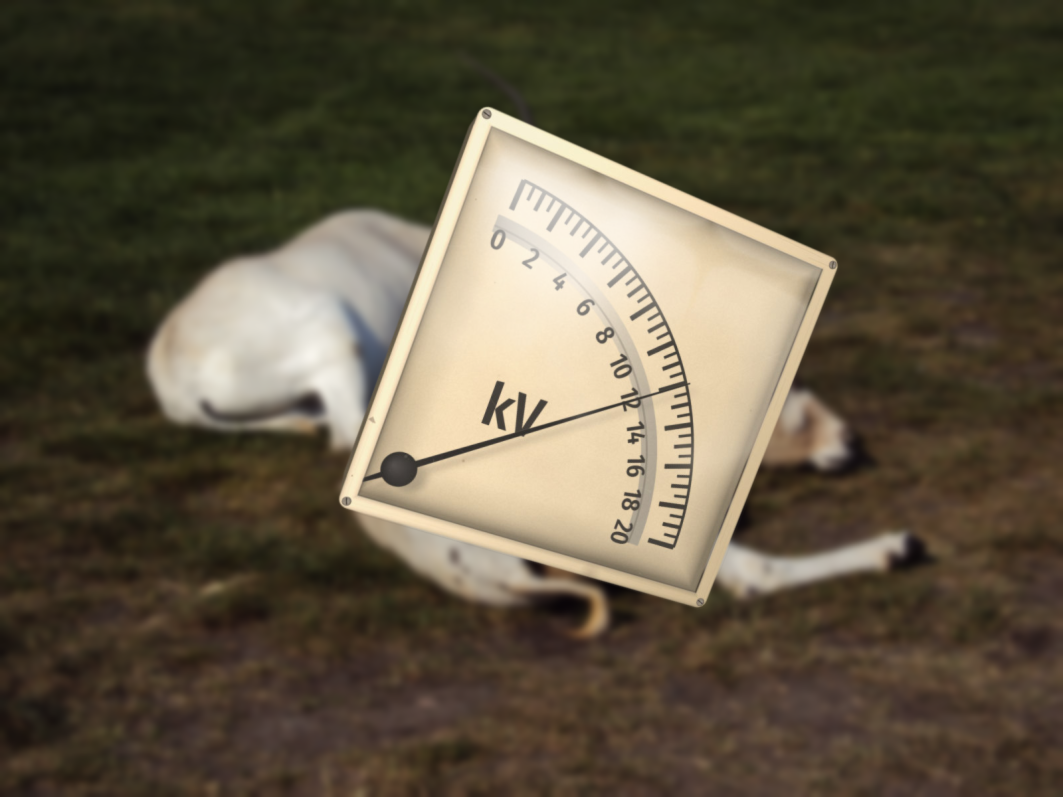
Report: 12kV
